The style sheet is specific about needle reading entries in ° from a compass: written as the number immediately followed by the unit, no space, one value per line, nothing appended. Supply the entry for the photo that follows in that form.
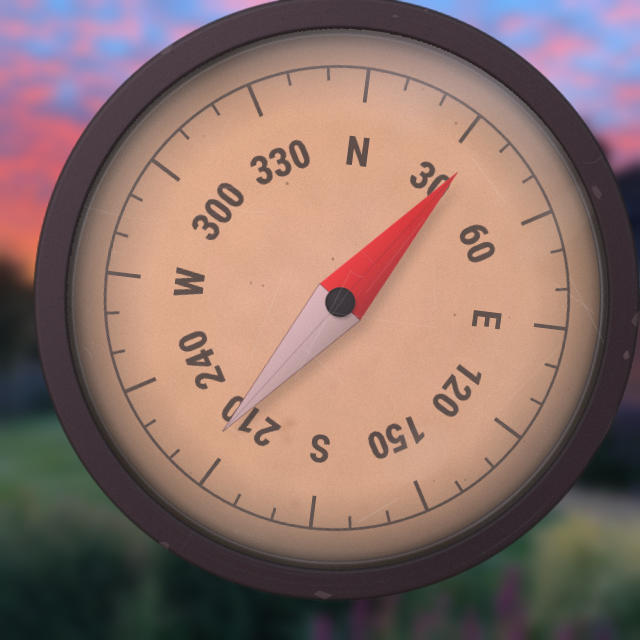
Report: 35°
